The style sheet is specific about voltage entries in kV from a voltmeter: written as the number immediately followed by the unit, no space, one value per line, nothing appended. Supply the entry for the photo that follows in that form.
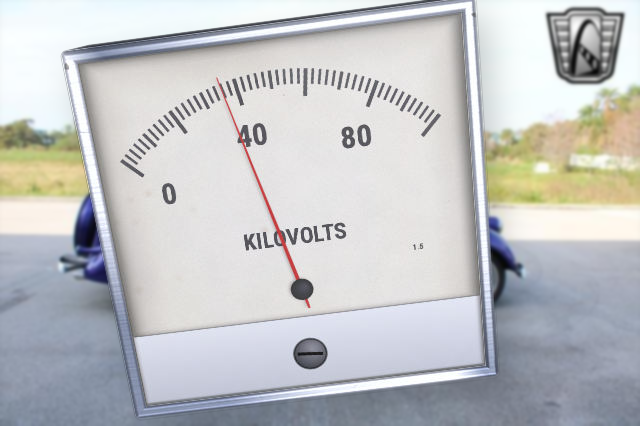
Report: 36kV
